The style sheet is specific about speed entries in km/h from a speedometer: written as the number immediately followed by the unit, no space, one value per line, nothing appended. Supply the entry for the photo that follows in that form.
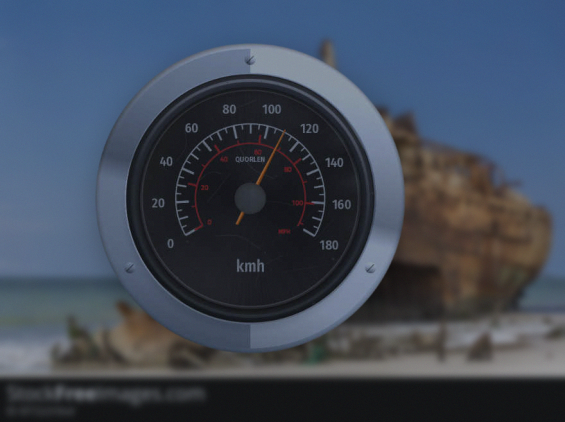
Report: 110km/h
